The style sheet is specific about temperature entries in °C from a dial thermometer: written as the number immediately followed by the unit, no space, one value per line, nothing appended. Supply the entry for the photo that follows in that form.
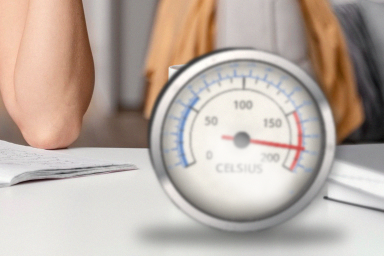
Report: 180°C
